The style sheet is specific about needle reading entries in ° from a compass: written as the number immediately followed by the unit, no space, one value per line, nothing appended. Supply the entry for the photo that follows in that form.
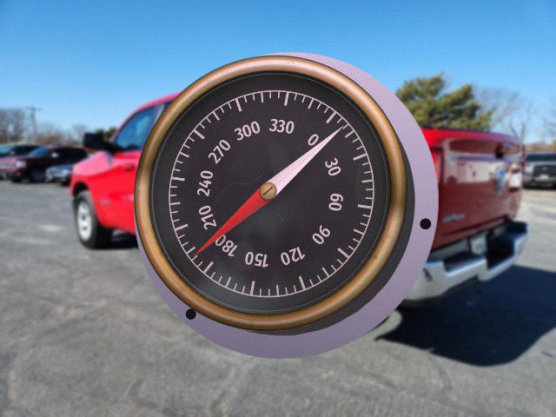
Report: 190°
